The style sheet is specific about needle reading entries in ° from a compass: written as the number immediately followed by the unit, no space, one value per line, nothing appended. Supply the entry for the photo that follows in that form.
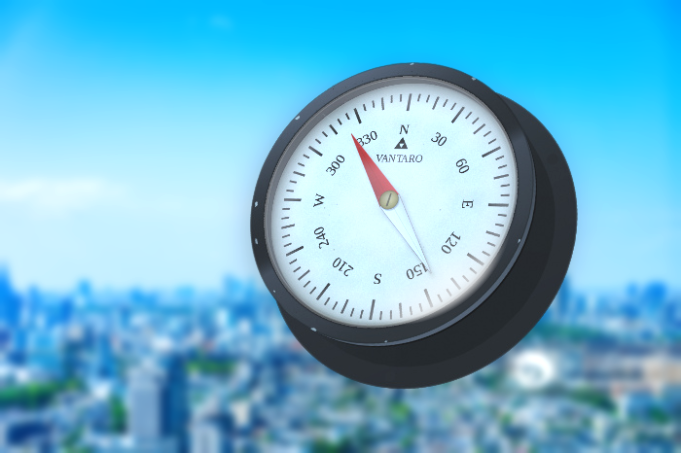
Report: 322.5°
